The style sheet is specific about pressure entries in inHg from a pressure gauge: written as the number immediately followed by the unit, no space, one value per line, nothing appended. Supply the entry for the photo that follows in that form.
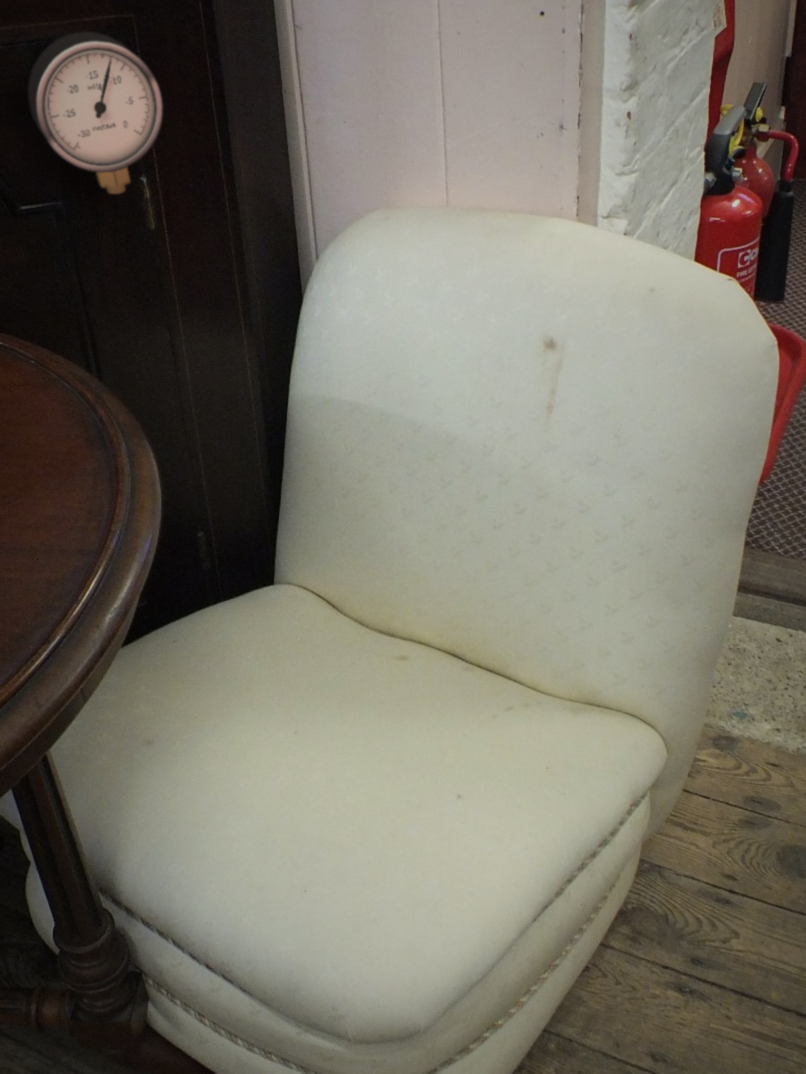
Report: -12inHg
